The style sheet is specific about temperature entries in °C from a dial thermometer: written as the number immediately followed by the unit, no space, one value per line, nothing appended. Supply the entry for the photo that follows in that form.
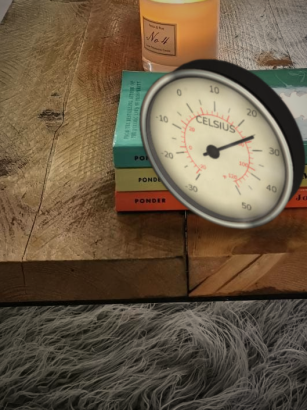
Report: 25°C
